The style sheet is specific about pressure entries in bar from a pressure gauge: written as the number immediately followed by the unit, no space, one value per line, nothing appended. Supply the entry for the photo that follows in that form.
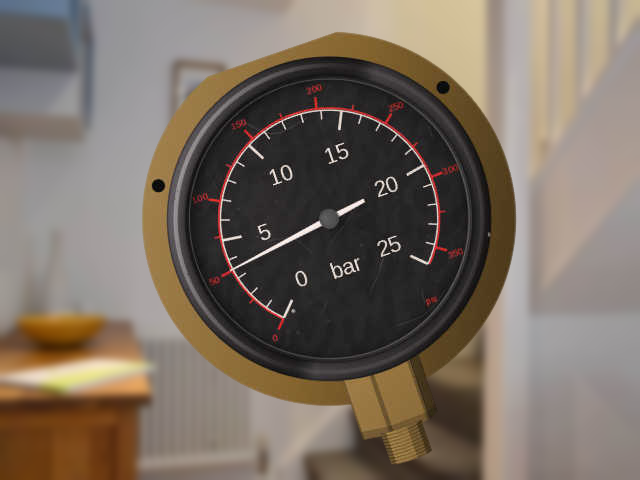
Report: 3.5bar
